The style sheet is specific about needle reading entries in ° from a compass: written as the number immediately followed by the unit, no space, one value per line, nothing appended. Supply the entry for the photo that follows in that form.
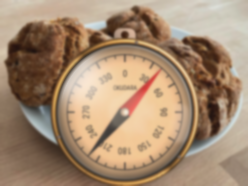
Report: 40°
